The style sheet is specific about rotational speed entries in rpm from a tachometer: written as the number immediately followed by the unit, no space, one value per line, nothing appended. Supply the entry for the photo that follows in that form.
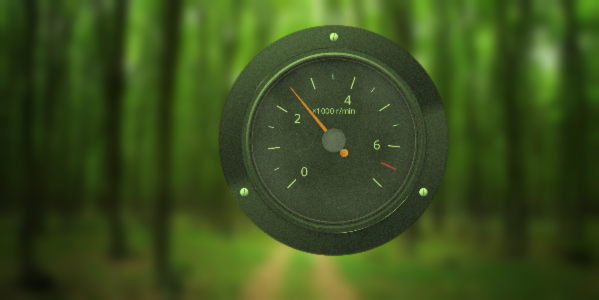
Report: 2500rpm
